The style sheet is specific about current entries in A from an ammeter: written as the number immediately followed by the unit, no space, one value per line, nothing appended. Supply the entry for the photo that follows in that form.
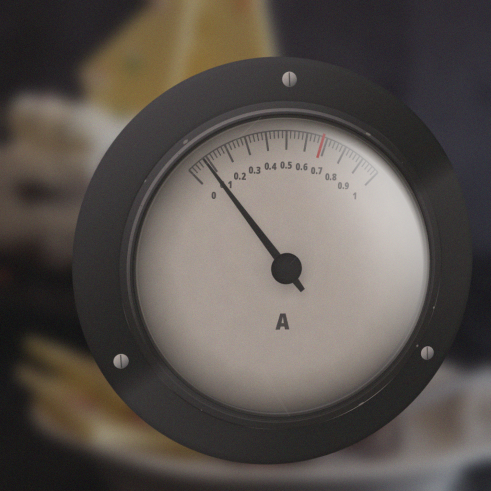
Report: 0.08A
